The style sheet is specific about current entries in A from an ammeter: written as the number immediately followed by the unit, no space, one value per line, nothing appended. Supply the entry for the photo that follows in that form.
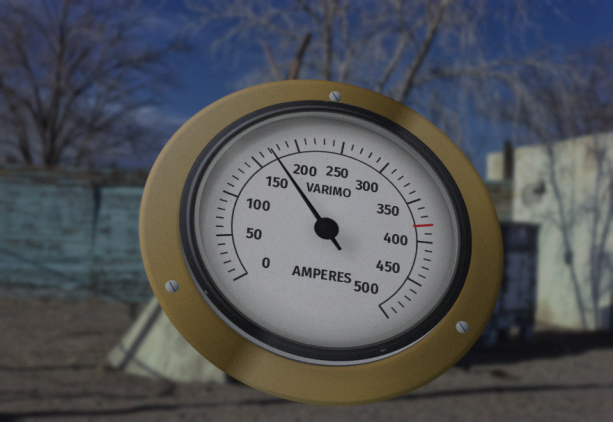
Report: 170A
